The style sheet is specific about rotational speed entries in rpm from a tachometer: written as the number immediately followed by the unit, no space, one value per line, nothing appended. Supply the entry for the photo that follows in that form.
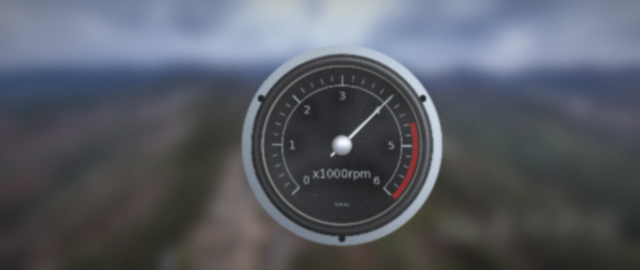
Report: 4000rpm
